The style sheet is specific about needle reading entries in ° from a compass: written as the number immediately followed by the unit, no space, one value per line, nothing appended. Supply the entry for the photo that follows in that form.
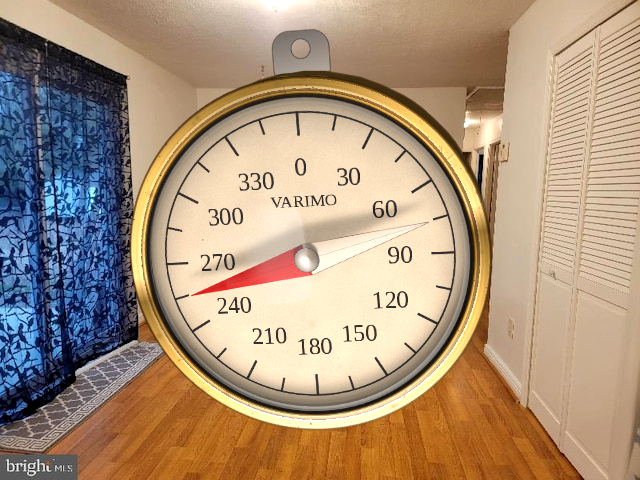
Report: 255°
